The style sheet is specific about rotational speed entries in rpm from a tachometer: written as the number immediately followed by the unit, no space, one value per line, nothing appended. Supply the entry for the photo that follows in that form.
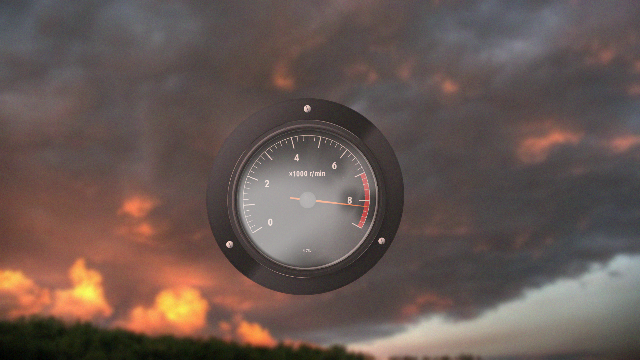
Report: 8200rpm
